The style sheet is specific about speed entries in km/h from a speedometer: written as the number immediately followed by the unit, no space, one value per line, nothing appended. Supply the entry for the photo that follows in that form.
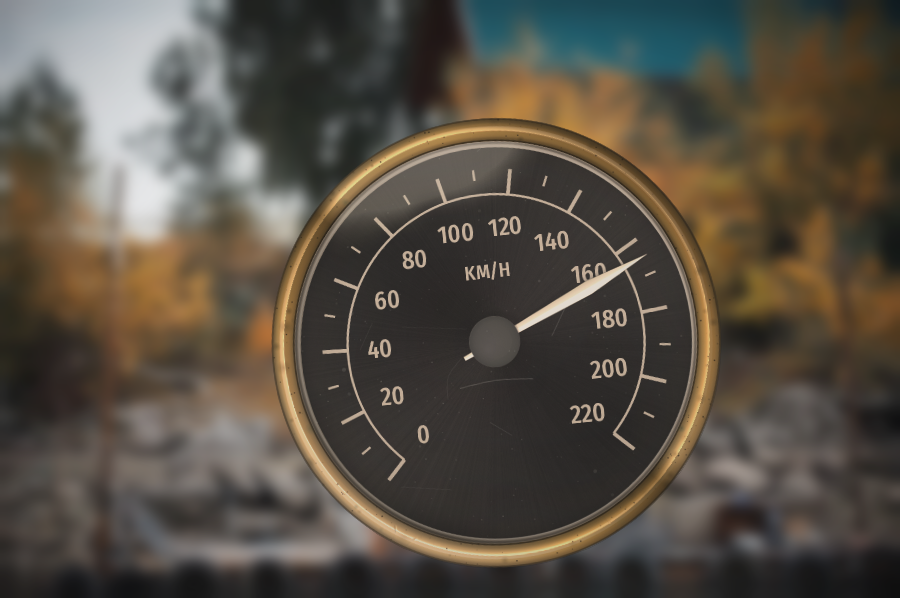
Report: 165km/h
